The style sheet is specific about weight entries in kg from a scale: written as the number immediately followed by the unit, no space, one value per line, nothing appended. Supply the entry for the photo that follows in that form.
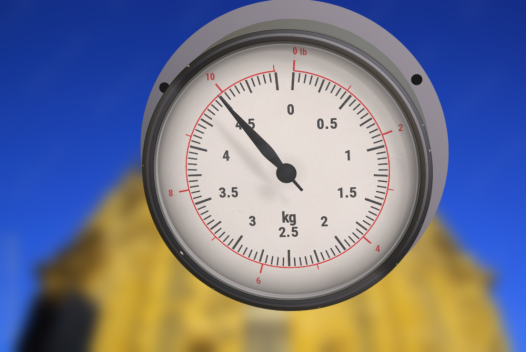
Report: 4.5kg
